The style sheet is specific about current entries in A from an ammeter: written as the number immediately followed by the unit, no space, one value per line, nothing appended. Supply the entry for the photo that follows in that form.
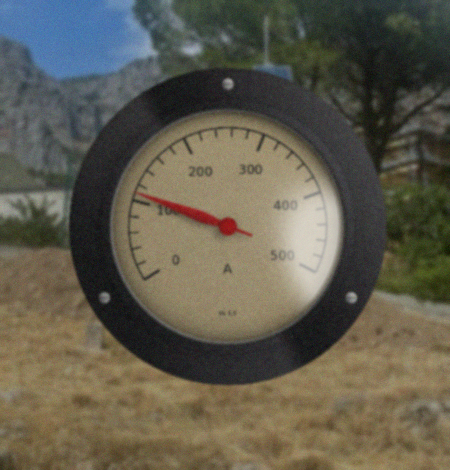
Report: 110A
